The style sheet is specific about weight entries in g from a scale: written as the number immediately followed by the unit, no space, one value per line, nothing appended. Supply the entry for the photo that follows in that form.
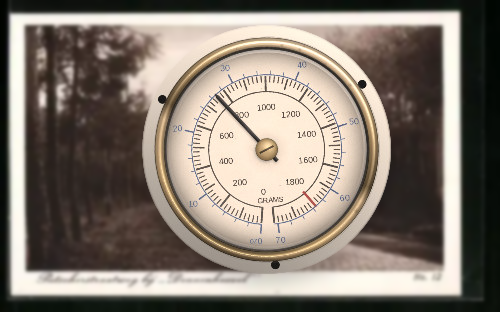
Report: 760g
